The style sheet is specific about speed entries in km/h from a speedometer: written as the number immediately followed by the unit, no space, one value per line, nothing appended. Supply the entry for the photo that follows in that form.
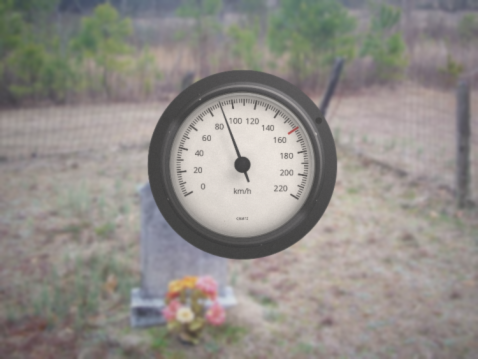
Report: 90km/h
